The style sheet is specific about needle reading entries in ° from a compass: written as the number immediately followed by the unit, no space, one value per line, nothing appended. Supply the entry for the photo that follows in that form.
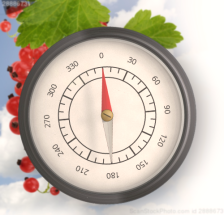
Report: 0°
